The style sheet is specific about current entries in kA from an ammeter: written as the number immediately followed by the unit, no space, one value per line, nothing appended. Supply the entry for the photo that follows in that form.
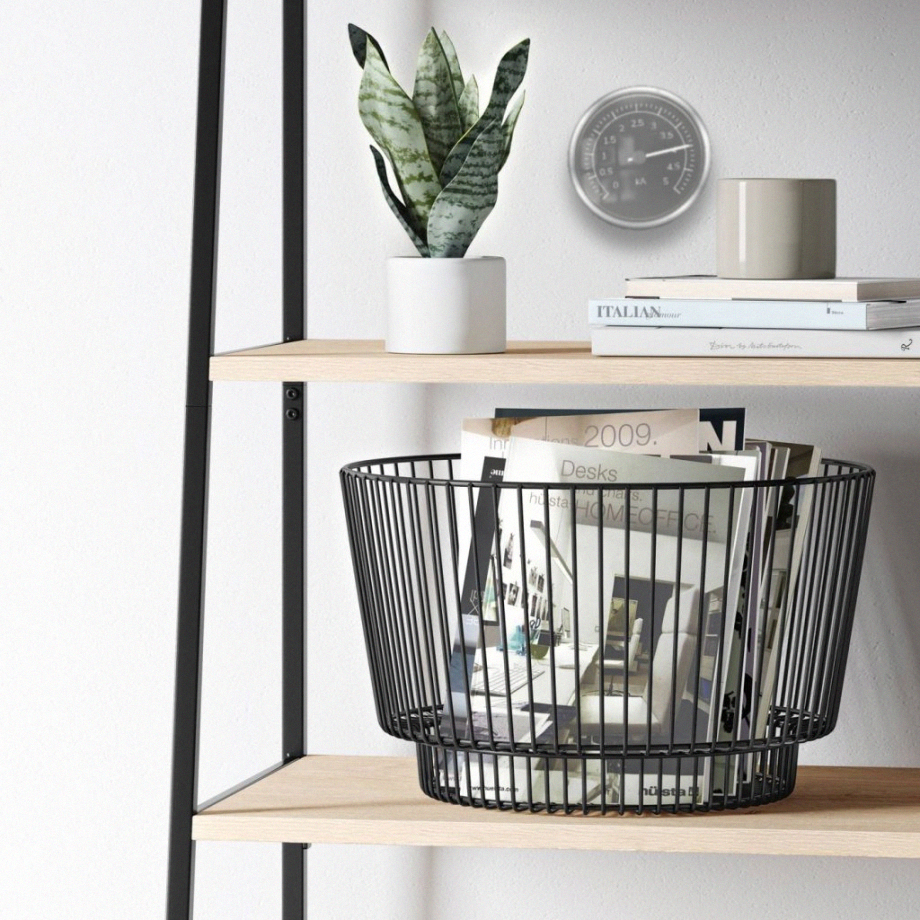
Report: 4kA
